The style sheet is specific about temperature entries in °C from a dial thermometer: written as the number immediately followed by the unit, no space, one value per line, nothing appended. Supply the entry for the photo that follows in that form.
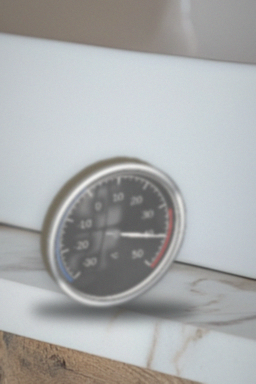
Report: 40°C
